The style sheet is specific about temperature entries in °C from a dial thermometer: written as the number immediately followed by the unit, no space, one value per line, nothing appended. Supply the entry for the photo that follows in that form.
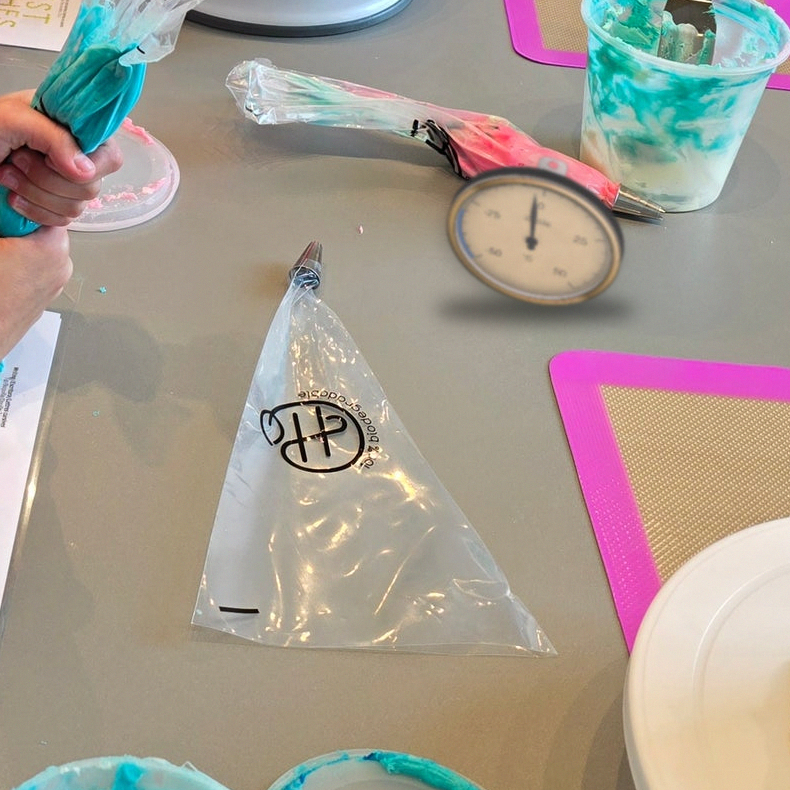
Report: -2.5°C
